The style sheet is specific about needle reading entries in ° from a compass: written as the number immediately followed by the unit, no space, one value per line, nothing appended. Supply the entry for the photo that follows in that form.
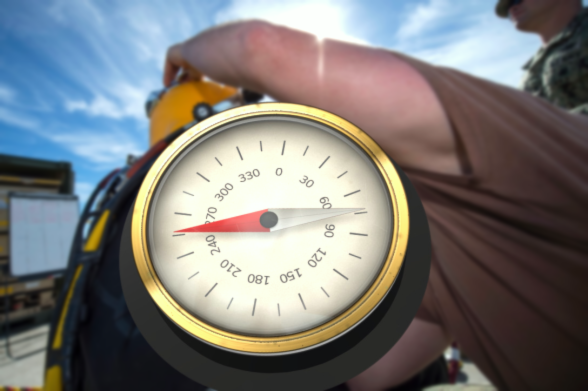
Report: 255°
